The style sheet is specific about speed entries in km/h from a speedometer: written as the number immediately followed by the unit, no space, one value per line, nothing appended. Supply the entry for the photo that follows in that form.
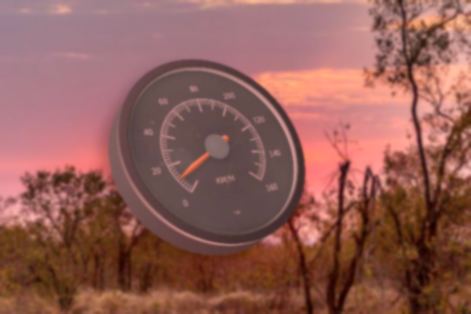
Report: 10km/h
